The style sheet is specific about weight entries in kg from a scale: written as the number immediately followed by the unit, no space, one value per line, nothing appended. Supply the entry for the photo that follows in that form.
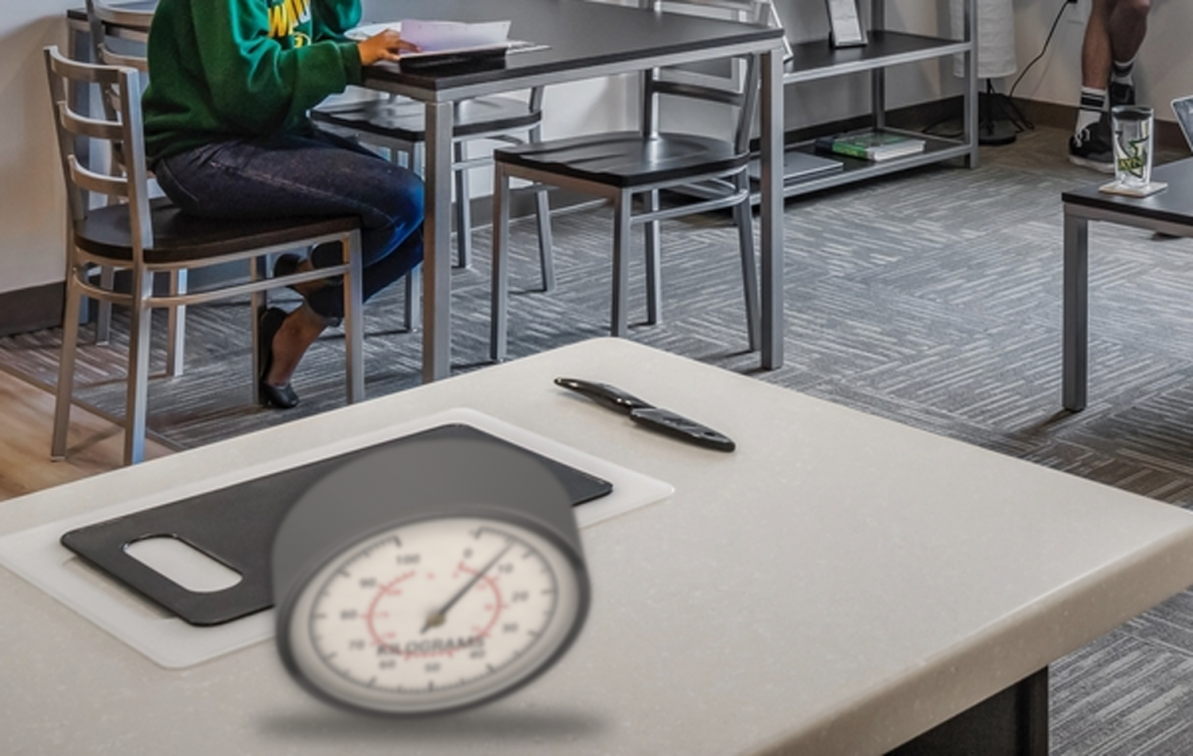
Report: 5kg
